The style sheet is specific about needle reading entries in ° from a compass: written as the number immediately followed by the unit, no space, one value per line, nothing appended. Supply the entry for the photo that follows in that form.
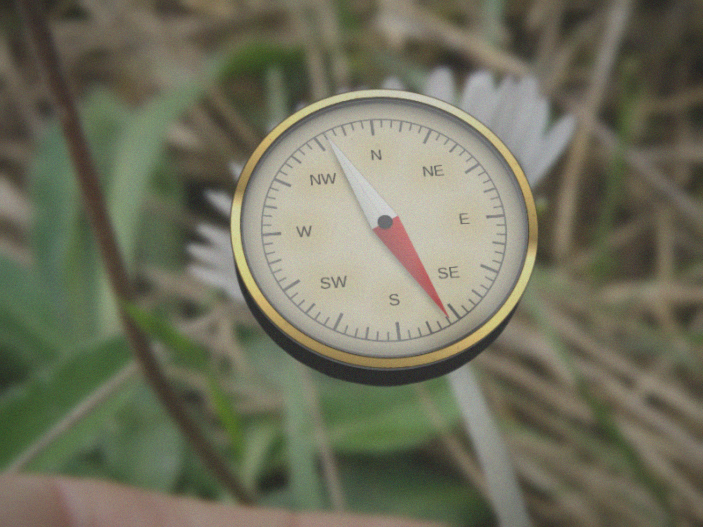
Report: 155°
